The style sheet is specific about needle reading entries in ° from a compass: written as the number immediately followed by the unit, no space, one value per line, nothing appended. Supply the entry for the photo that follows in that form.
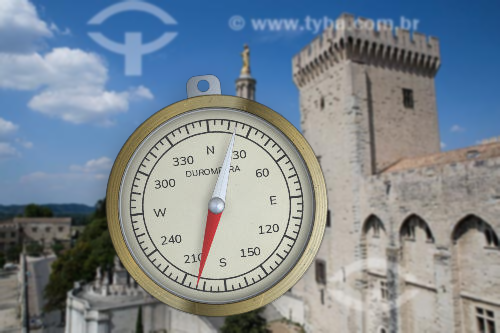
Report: 200°
